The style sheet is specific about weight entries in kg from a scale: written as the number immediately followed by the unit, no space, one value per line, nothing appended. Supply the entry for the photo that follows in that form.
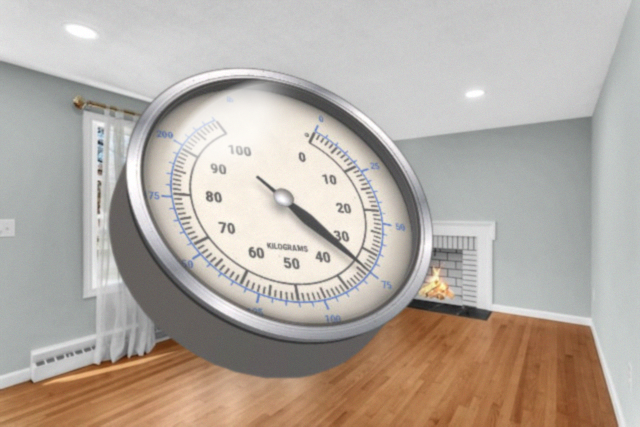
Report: 35kg
